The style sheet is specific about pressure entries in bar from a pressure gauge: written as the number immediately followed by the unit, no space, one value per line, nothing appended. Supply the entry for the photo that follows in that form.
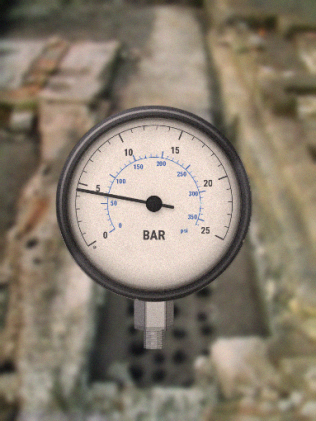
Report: 4.5bar
